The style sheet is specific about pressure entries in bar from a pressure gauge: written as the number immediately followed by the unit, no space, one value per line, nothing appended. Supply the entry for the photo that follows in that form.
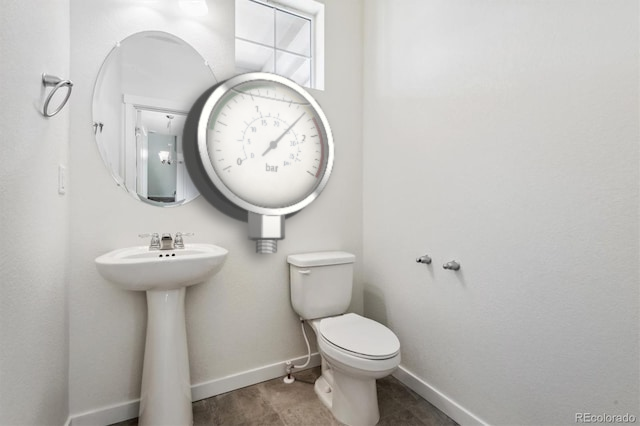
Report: 1.7bar
